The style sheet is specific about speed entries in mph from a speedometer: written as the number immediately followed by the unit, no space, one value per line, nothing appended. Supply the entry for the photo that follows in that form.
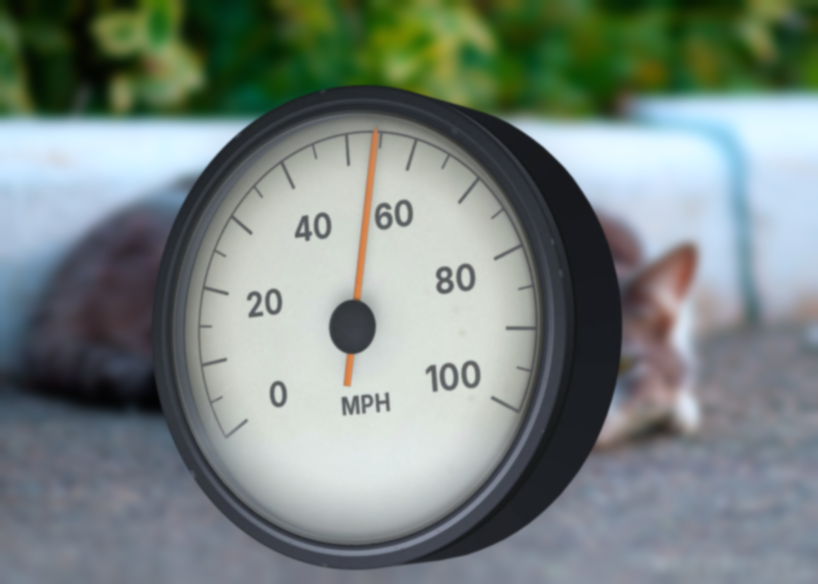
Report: 55mph
